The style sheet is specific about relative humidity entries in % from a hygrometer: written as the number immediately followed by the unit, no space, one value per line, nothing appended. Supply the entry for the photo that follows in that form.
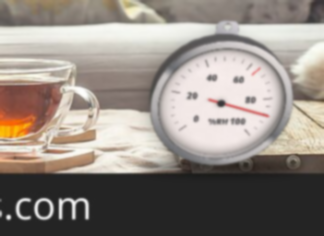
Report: 88%
